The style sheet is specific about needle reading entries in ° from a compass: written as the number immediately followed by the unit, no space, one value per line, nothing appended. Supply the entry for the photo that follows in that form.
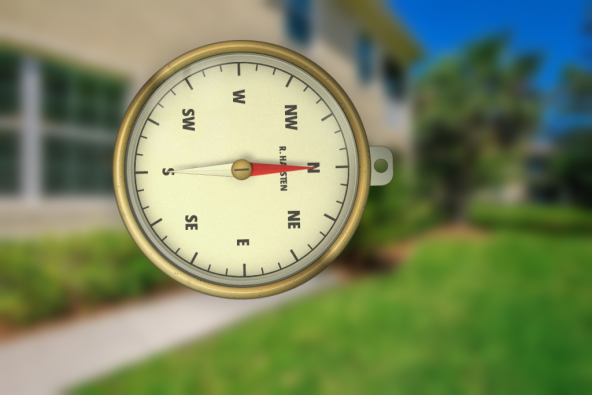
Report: 0°
